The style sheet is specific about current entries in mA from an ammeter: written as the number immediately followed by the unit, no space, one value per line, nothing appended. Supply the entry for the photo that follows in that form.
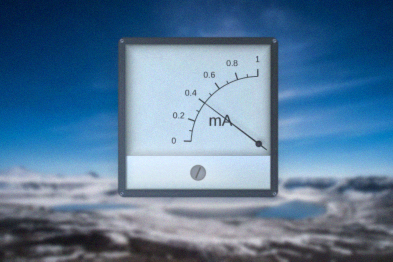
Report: 0.4mA
